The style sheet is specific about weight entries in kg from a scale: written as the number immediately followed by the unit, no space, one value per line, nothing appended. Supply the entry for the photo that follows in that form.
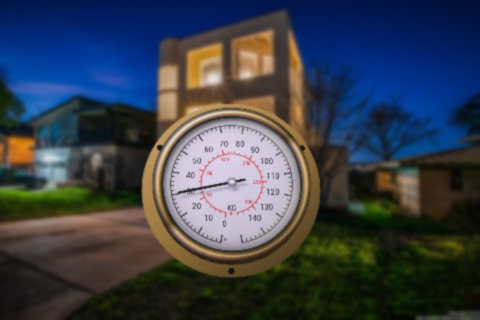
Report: 30kg
